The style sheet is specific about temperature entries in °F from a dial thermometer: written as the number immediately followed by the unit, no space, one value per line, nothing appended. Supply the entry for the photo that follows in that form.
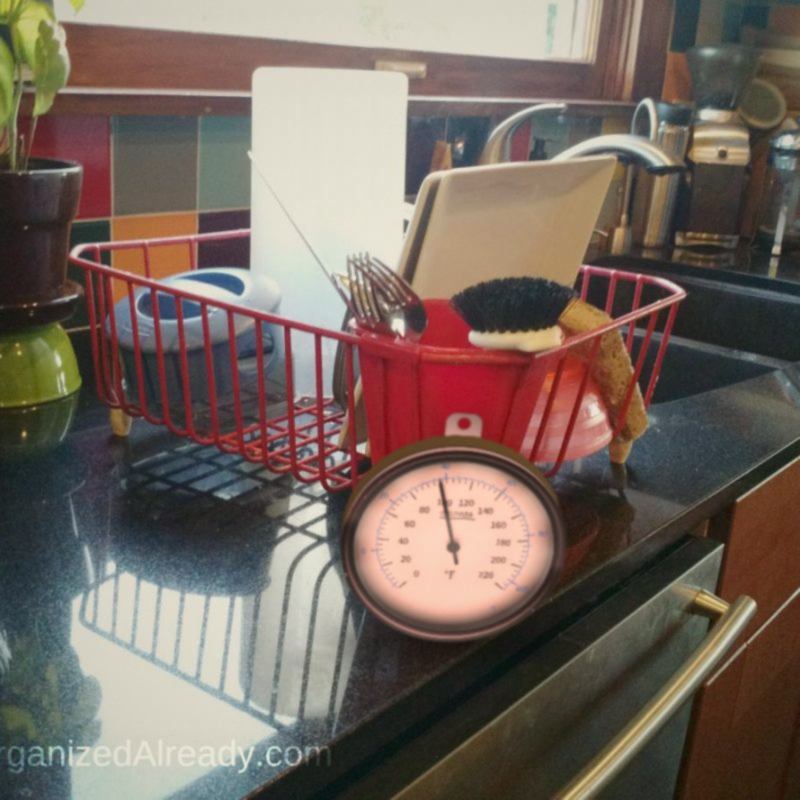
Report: 100°F
